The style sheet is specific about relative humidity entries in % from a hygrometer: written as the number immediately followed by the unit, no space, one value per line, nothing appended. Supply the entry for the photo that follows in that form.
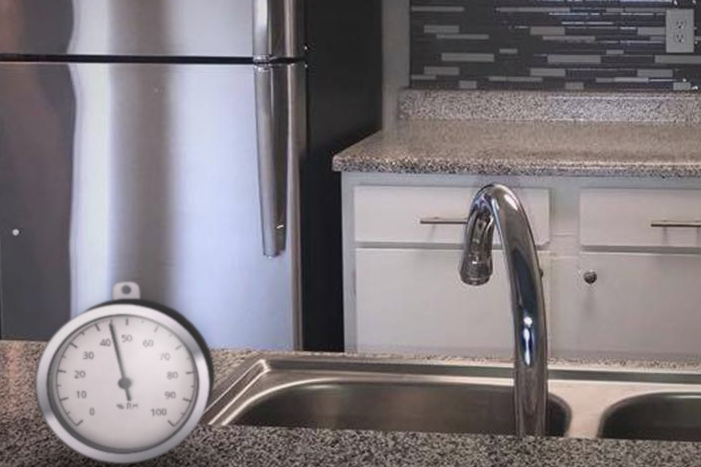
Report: 45%
